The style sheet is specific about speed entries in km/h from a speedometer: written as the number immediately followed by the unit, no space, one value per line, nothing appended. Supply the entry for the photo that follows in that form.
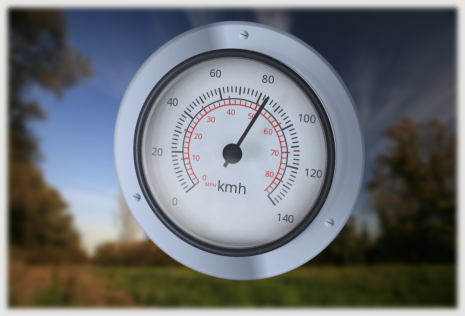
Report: 84km/h
